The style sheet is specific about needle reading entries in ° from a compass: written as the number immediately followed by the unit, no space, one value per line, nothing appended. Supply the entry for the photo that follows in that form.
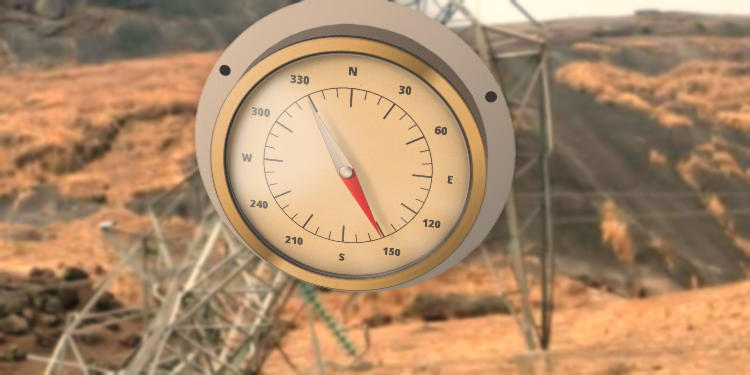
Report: 150°
